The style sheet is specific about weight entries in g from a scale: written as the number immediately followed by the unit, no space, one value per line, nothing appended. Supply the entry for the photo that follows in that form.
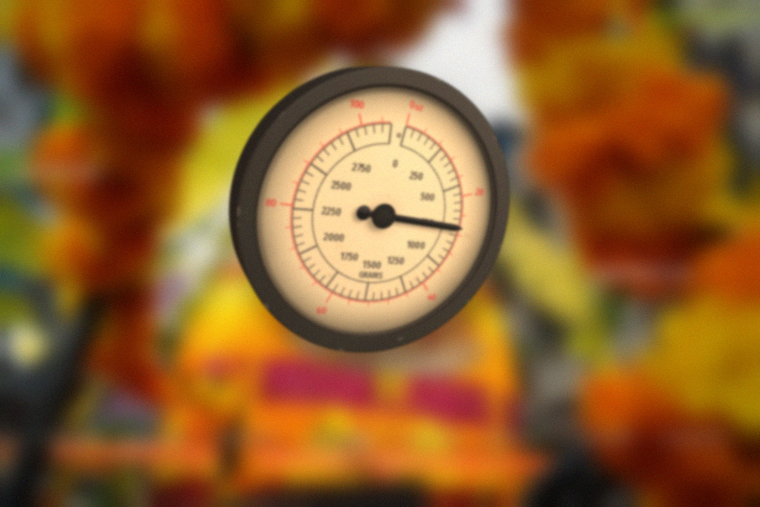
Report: 750g
